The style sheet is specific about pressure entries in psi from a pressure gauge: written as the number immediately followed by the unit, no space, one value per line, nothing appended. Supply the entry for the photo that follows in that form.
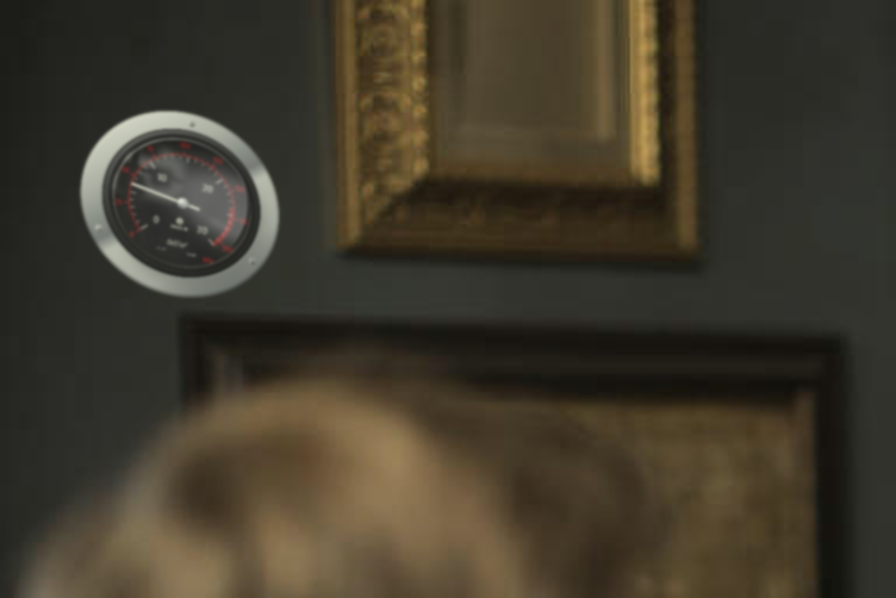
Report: 6psi
